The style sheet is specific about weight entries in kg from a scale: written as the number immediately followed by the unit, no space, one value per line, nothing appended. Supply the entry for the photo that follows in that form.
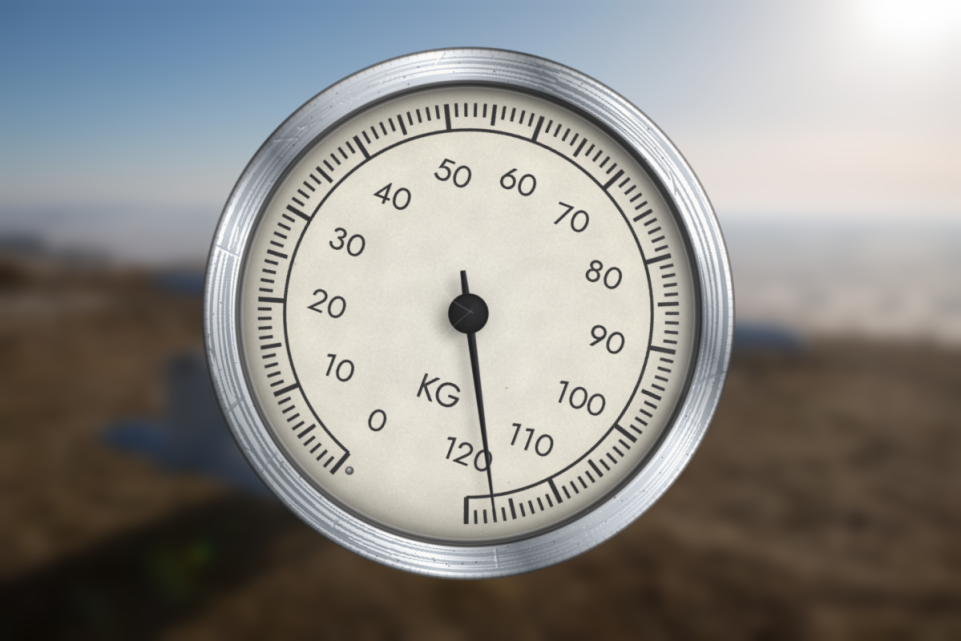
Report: 117kg
